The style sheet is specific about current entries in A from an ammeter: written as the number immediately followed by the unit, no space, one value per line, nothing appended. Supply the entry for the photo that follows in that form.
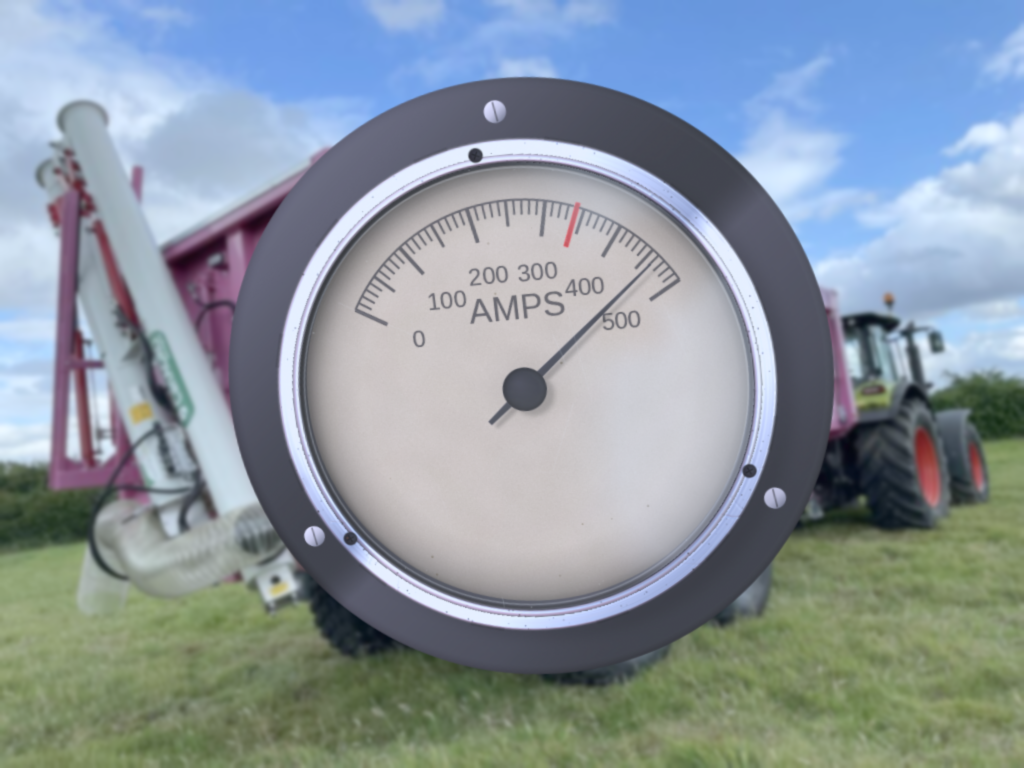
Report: 460A
